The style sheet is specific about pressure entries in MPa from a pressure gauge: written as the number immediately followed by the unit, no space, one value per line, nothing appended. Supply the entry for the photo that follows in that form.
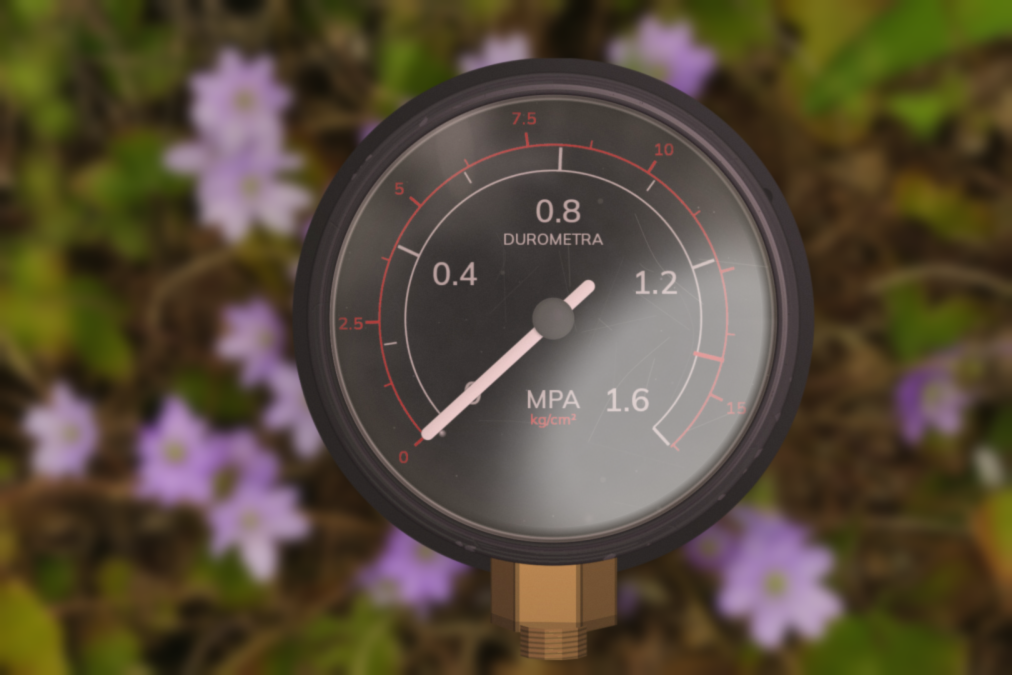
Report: 0MPa
